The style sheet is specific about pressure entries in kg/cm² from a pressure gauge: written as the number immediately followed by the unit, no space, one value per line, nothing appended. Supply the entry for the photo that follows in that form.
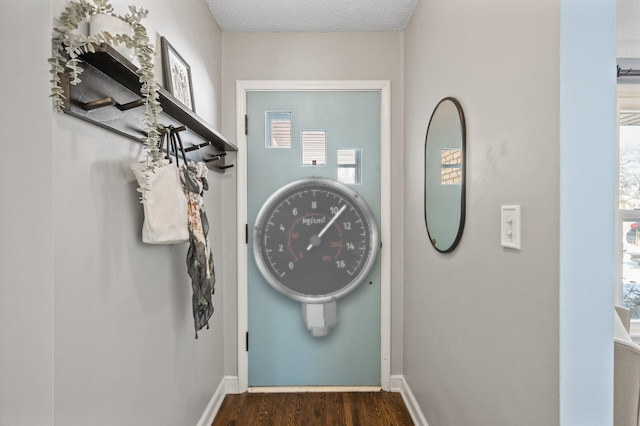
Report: 10.5kg/cm²
